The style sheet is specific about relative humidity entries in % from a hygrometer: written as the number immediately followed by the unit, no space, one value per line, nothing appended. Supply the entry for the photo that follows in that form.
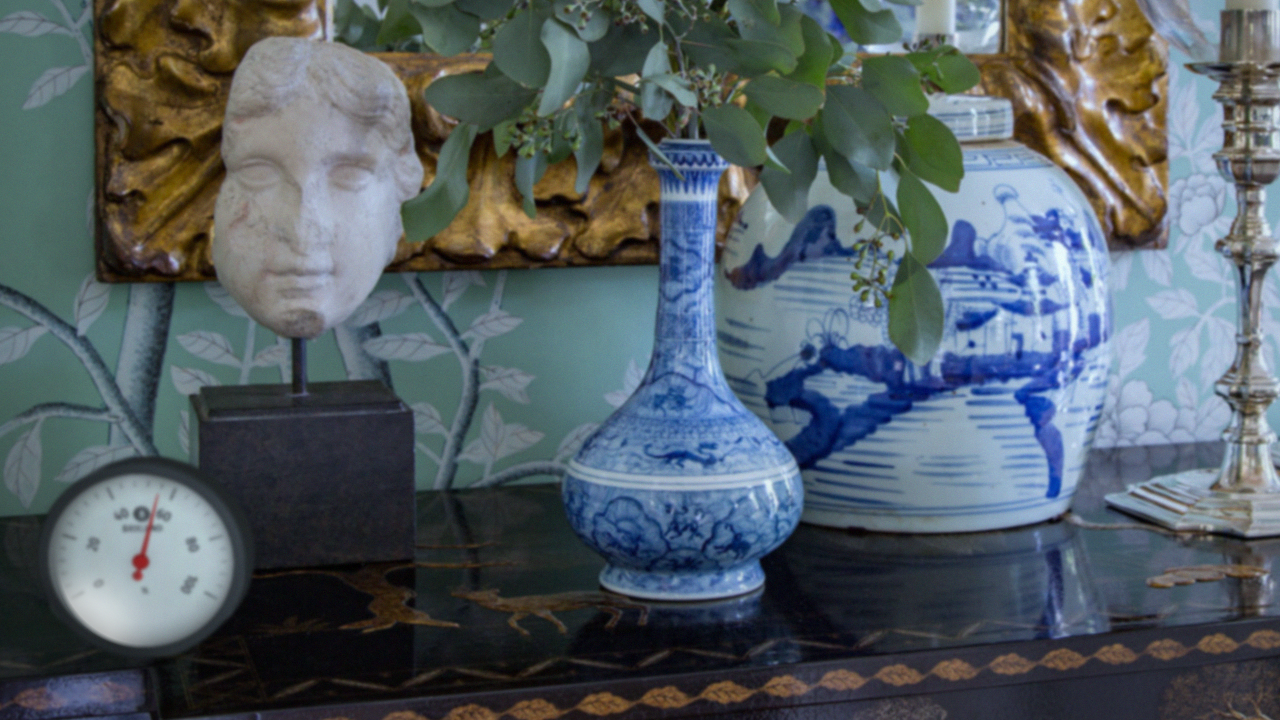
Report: 56%
